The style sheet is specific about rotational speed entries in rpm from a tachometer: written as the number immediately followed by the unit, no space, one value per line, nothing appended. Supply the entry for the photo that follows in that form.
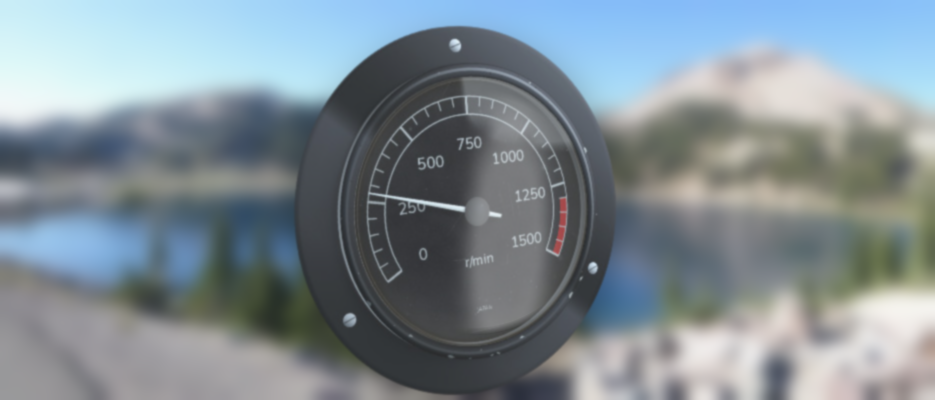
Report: 275rpm
